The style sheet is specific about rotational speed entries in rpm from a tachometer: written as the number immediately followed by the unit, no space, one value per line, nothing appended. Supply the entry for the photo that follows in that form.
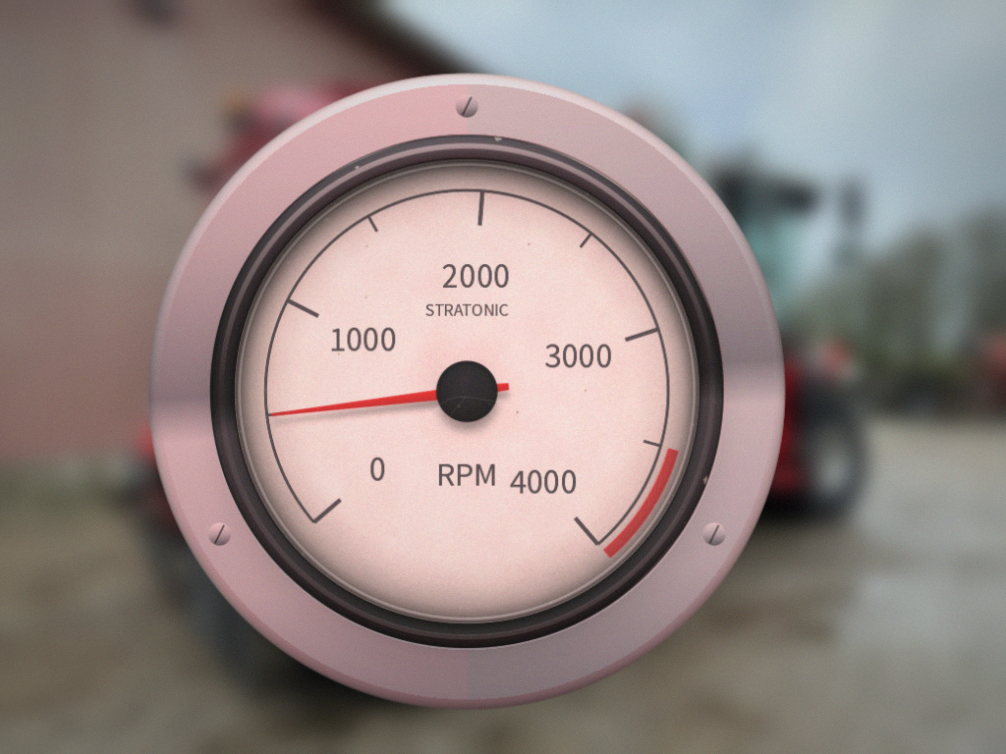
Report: 500rpm
